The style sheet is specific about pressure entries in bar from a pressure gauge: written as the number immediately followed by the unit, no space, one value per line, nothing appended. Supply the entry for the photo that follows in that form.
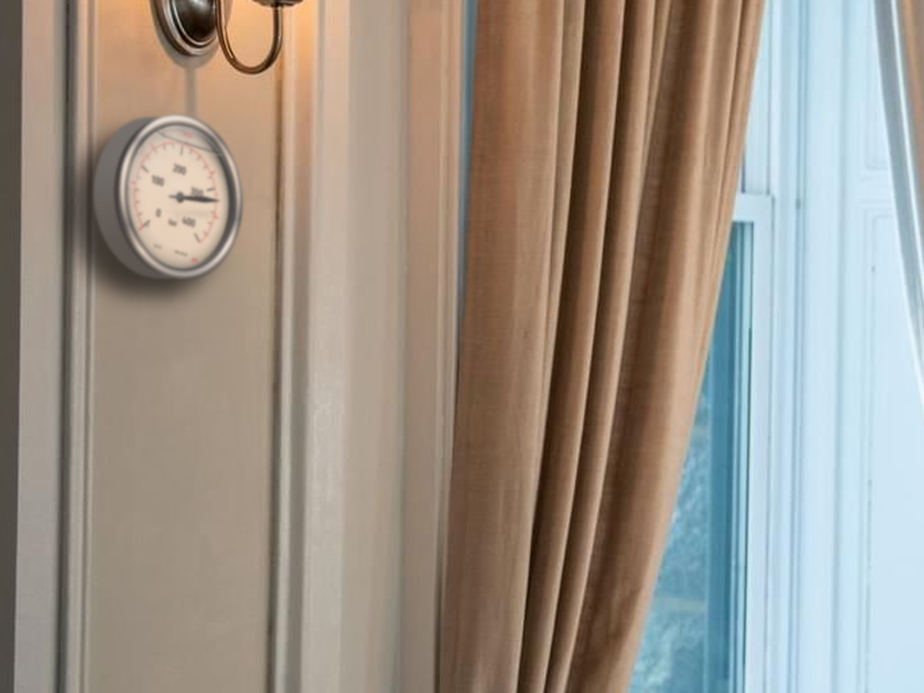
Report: 320bar
